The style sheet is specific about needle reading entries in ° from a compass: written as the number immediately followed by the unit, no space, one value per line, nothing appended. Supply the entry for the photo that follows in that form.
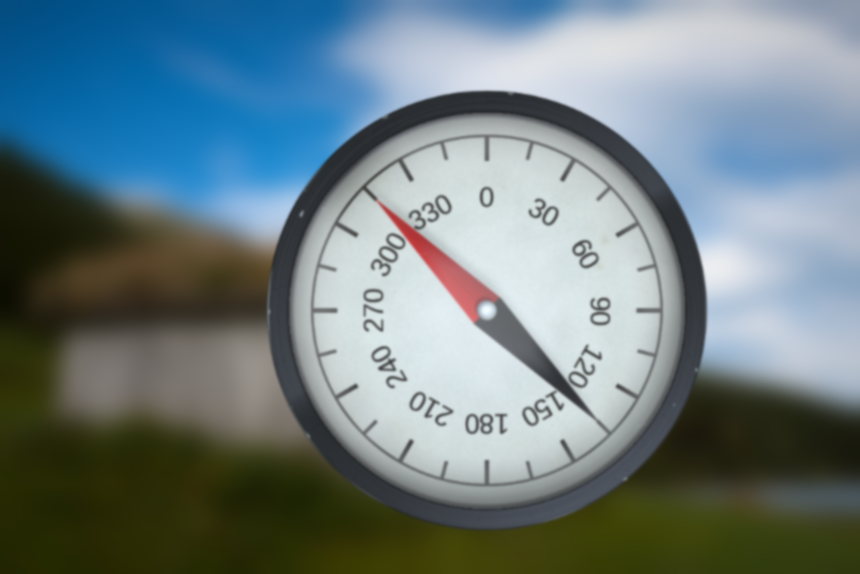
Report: 315°
